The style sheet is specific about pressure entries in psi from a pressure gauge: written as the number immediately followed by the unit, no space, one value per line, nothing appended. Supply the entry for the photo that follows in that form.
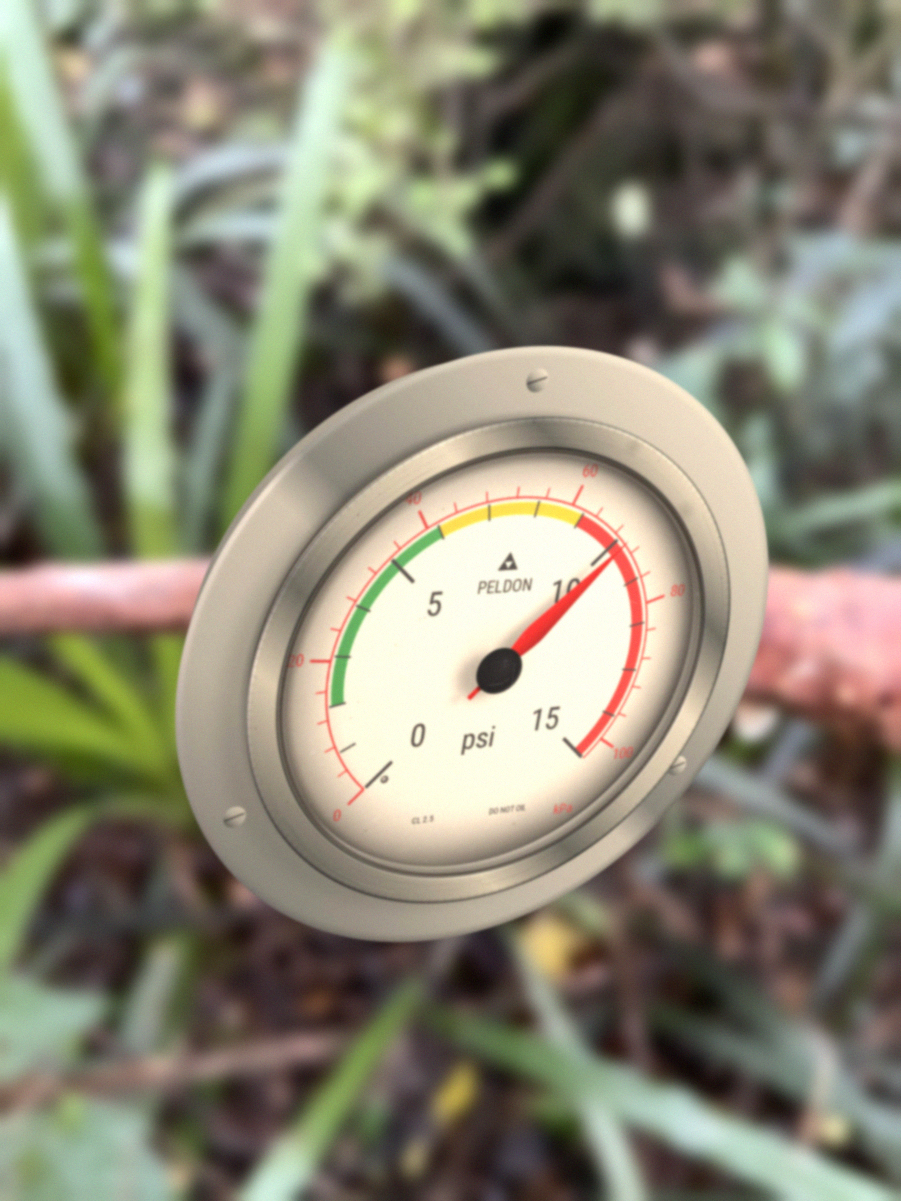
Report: 10psi
